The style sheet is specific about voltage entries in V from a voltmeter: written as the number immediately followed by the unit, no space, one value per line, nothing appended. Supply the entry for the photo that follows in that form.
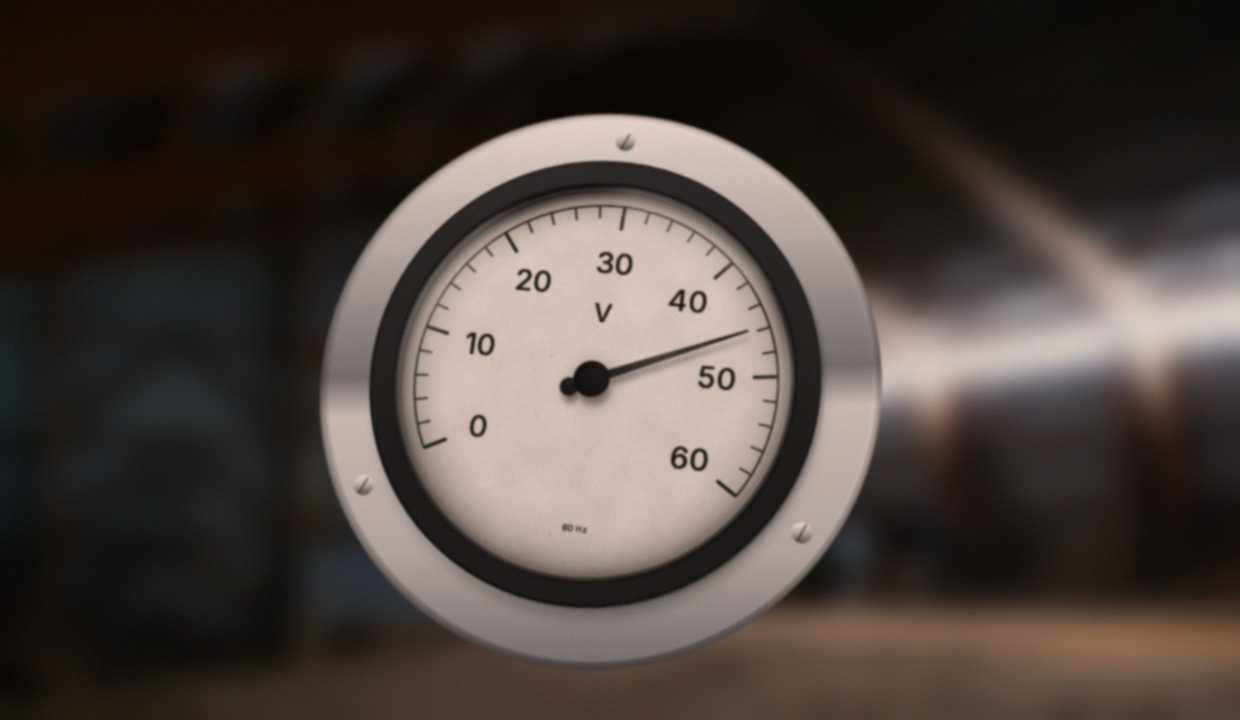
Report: 46V
